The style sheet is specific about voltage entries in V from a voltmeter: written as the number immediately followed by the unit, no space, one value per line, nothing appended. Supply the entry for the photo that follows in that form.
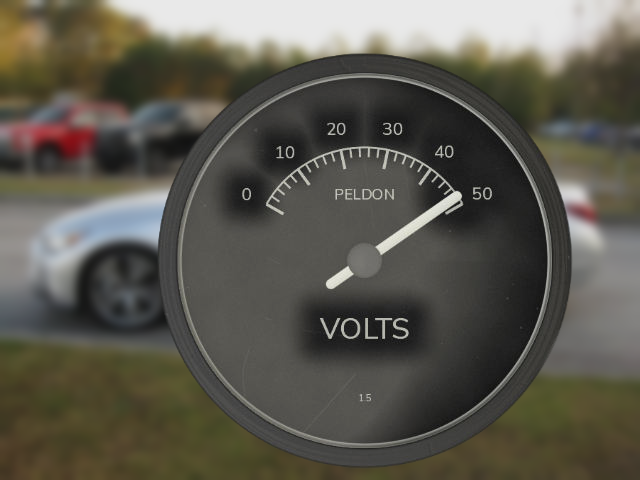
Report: 48V
